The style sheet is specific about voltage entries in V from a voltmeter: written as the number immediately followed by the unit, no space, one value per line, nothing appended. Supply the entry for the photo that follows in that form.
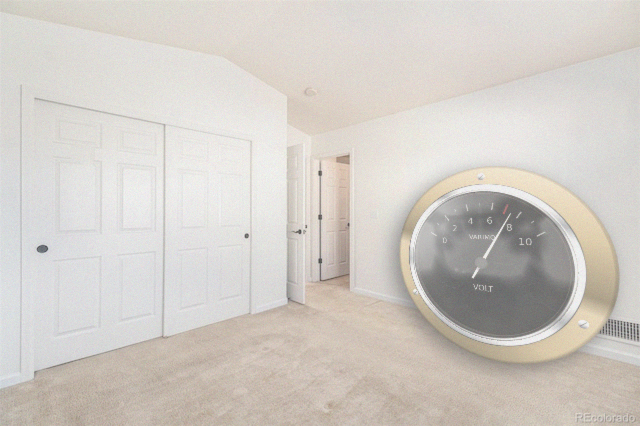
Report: 7.5V
